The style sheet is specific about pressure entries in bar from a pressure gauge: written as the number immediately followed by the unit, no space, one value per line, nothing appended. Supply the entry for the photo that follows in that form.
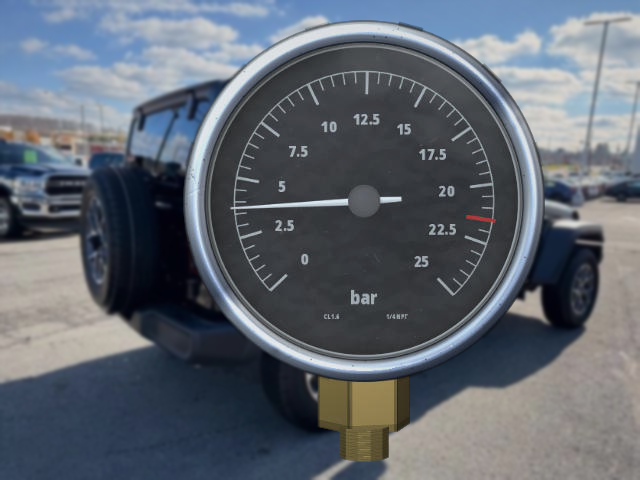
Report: 3.75bar
